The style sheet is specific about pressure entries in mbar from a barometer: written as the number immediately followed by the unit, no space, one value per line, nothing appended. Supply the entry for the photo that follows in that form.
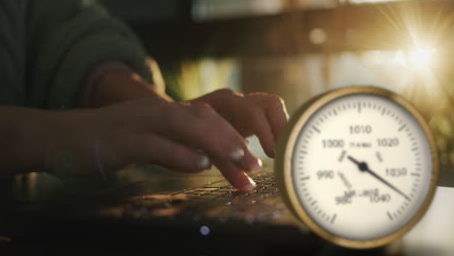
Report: 1035mbar
